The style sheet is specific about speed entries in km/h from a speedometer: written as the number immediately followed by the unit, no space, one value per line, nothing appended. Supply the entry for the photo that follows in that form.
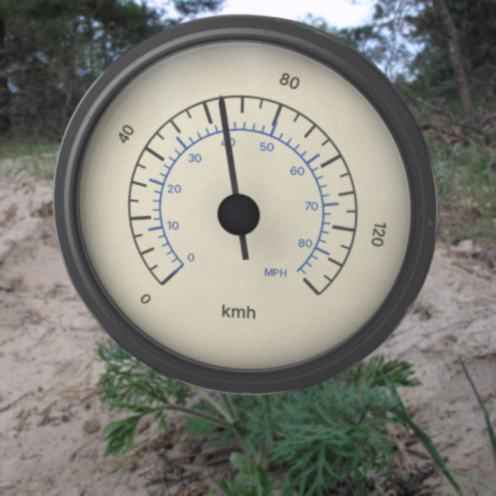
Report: 65km/h
